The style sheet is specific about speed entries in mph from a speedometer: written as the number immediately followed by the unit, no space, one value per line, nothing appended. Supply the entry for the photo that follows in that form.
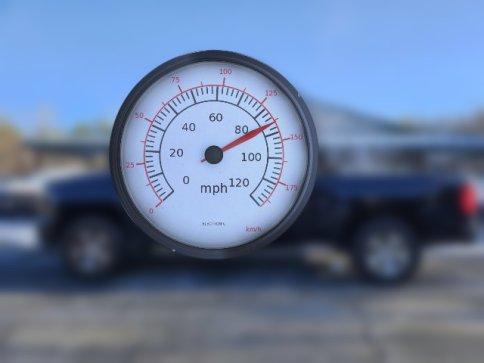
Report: 86mph
